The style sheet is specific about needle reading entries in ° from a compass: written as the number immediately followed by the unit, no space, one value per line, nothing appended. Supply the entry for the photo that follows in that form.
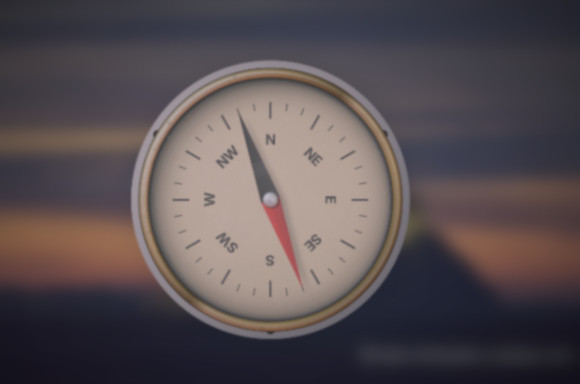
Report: 160°
